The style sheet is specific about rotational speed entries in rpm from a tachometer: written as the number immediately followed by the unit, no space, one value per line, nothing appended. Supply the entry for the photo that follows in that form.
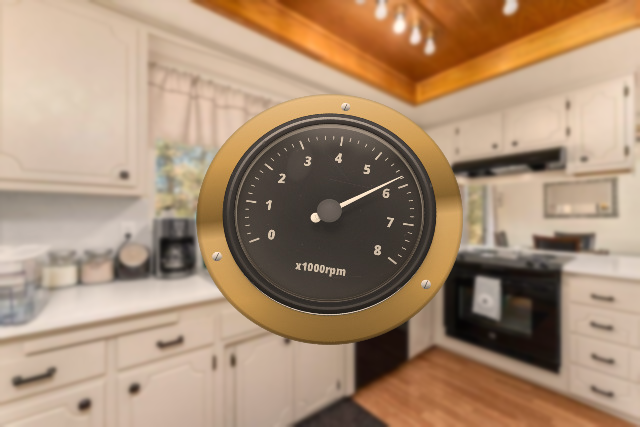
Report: 5800rpm
